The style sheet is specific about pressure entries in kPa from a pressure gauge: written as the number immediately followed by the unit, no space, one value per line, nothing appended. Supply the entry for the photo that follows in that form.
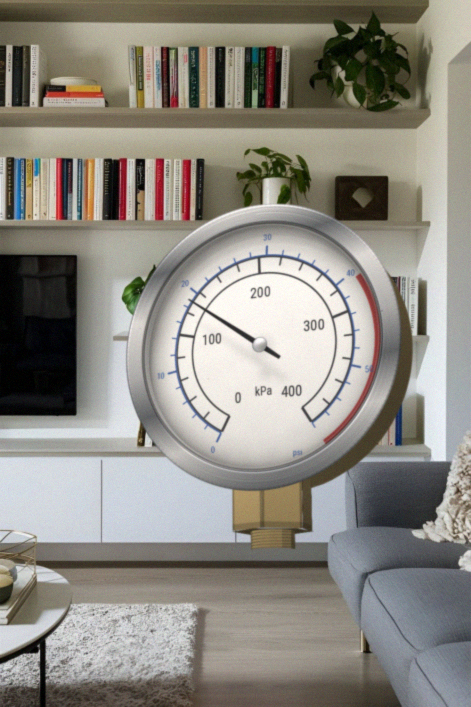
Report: 130kPa
